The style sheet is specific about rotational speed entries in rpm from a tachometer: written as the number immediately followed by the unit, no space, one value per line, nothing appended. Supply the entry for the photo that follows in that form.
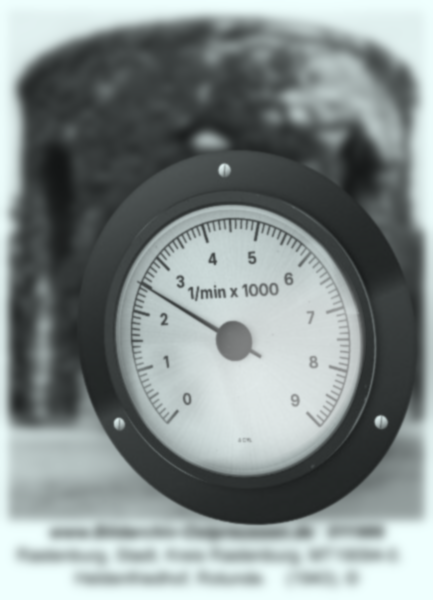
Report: 2500rpm
